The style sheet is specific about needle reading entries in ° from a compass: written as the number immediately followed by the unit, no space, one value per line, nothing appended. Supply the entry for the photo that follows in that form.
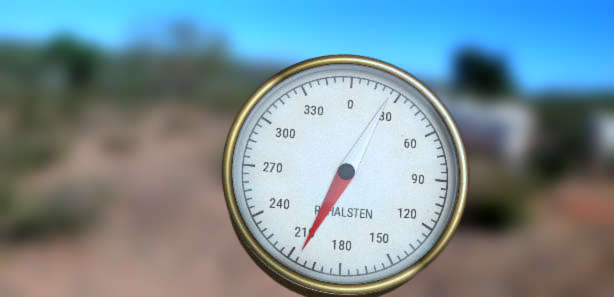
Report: 205°
